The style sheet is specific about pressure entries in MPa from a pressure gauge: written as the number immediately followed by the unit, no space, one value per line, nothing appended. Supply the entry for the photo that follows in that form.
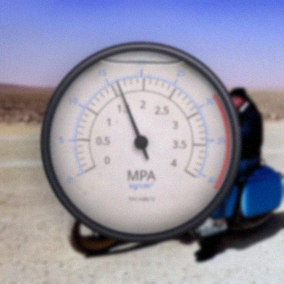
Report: 1.6MPa
